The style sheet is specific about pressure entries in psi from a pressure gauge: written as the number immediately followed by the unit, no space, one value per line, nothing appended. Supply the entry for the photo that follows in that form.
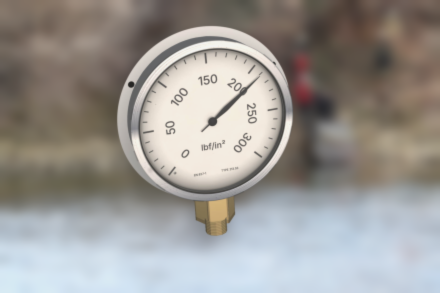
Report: 210psi
